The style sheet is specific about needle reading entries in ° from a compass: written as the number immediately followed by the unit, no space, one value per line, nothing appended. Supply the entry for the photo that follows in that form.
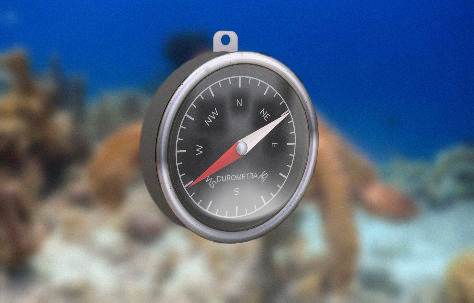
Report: 240°
